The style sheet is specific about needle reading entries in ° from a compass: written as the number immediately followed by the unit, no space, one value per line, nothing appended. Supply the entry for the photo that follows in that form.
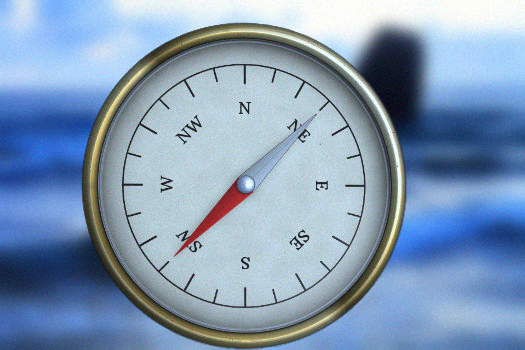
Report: 225°
